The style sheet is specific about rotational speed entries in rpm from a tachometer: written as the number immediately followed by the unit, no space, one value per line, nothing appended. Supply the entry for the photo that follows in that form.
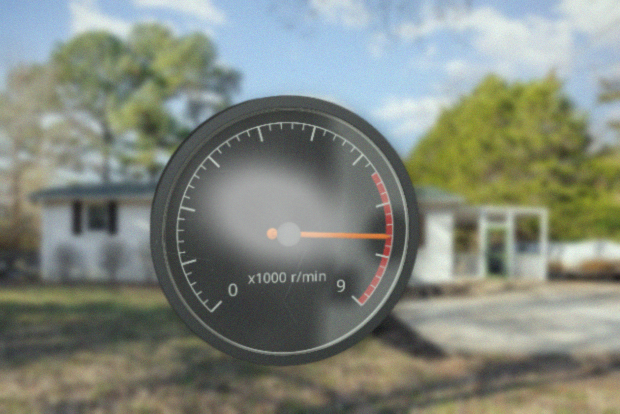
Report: 7600rpm
